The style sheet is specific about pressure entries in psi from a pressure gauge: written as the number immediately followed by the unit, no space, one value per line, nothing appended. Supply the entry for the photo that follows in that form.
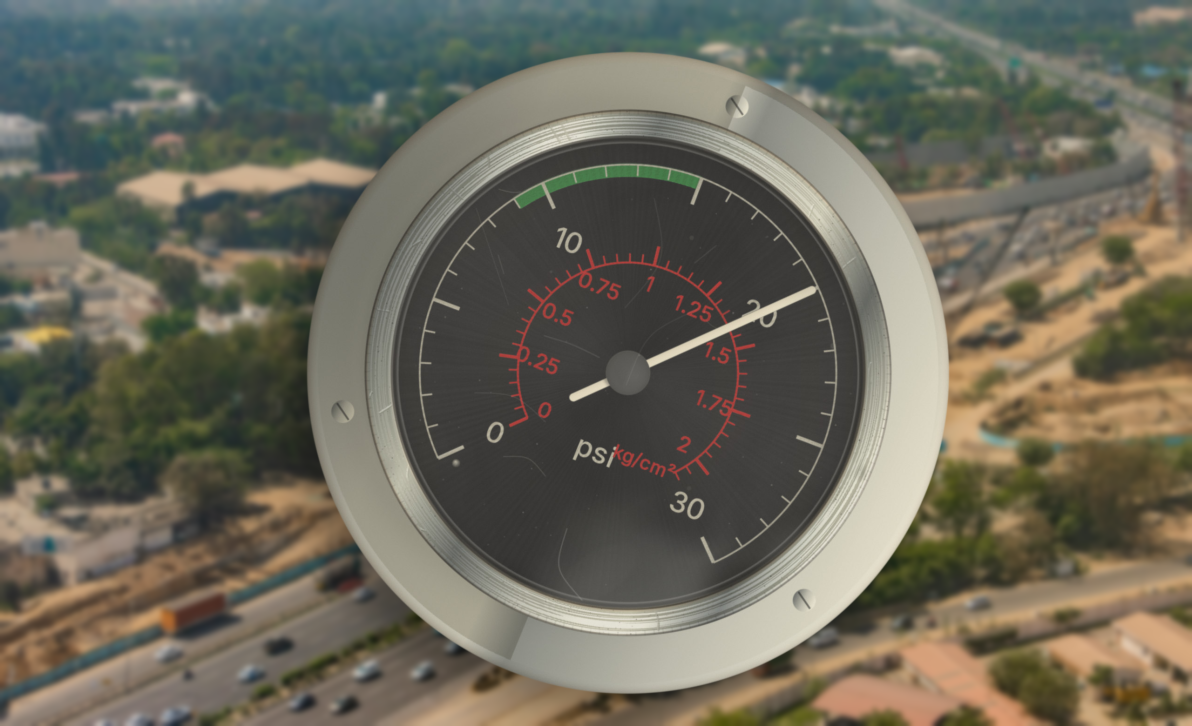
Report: 20psi
